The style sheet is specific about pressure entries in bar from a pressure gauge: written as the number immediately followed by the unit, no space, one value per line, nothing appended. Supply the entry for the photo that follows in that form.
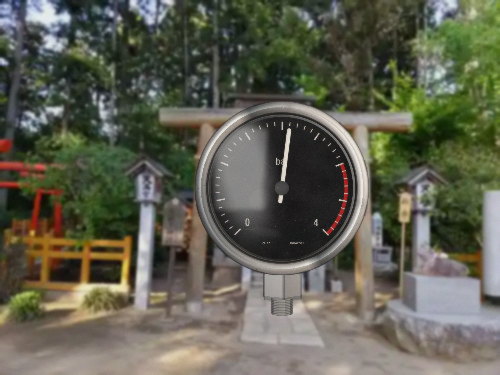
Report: 2.1bar
